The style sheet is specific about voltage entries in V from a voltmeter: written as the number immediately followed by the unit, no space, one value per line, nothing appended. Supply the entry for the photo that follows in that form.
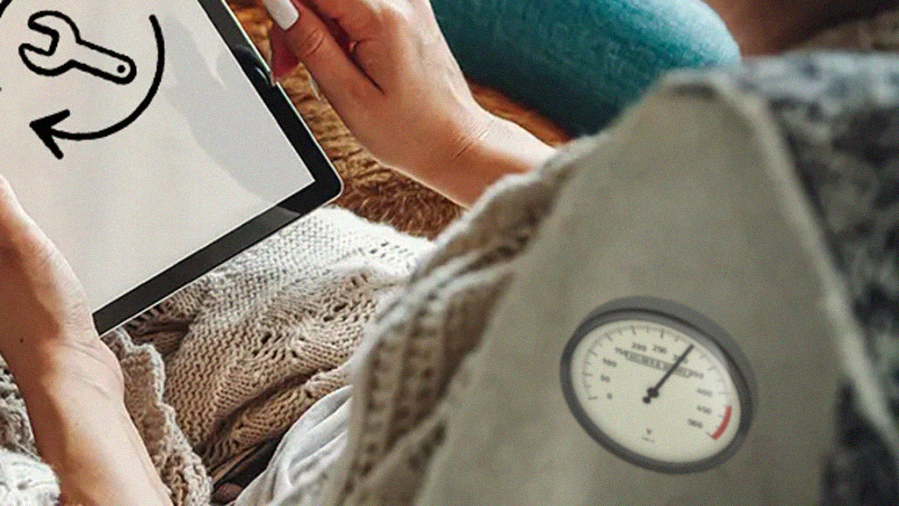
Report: 300V
